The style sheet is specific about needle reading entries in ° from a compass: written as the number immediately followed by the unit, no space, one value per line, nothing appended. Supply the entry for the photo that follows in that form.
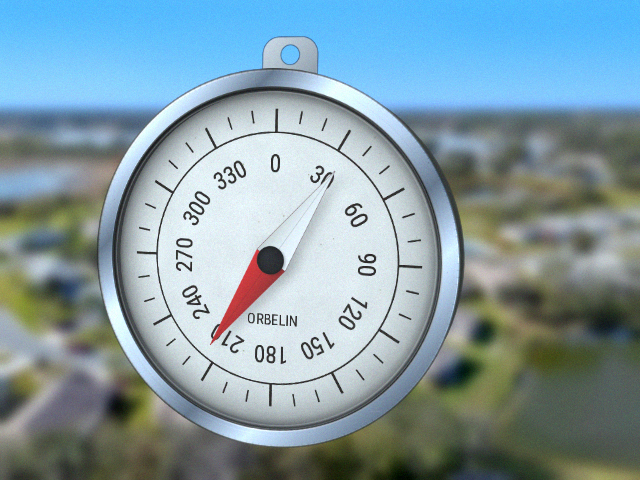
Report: 215°
